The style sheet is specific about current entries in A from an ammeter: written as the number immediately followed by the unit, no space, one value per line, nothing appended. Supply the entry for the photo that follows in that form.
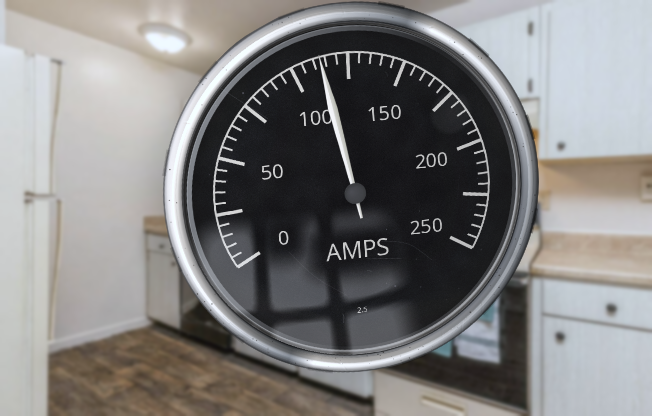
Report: 112.5A
